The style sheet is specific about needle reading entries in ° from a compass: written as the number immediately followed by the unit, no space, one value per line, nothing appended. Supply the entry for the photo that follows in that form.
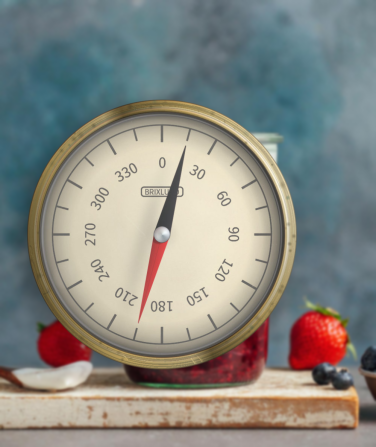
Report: 195°
